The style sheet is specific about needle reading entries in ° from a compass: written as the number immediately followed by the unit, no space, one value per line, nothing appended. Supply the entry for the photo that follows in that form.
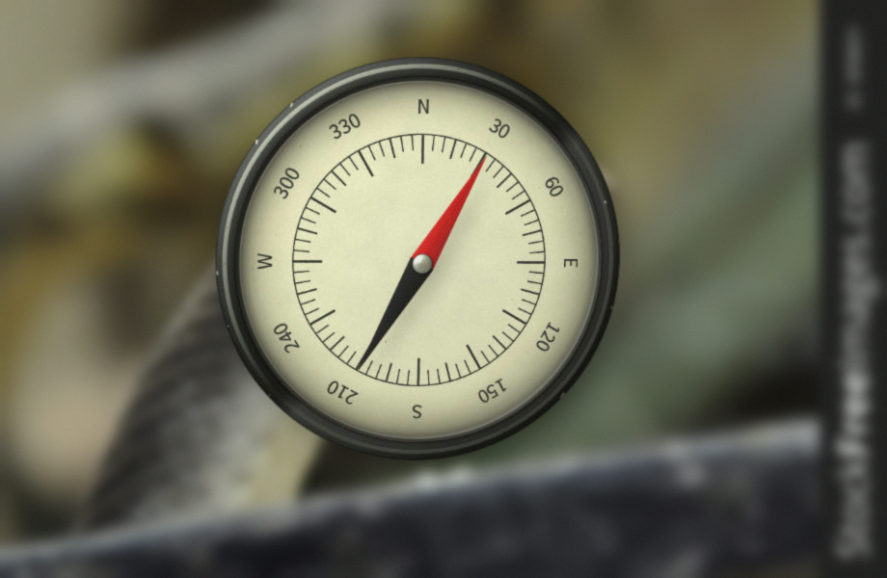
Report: 30°
